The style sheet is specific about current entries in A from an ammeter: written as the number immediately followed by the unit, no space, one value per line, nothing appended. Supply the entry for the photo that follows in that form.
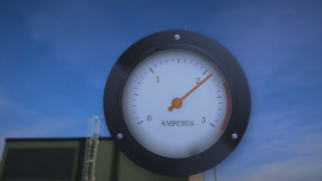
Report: 2.1A
